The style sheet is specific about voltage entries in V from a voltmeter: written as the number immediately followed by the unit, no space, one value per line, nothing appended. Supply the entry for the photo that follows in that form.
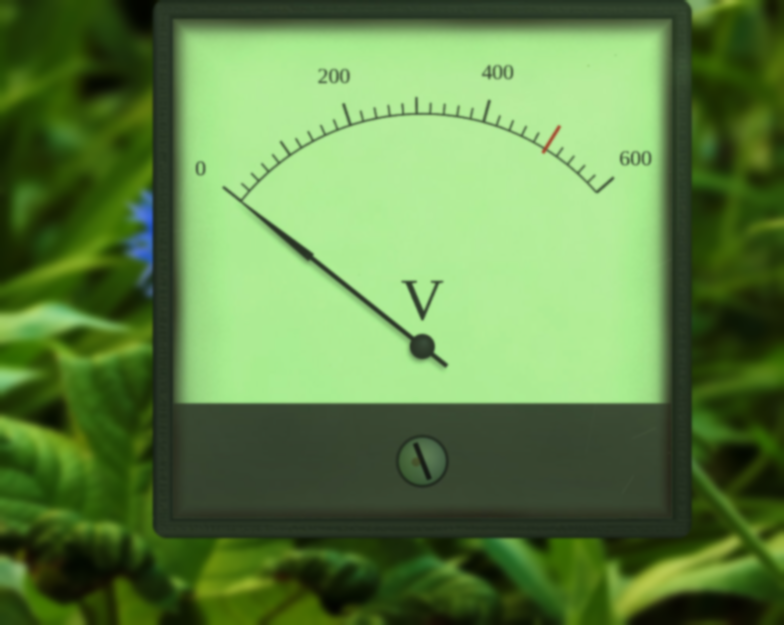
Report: 0V
